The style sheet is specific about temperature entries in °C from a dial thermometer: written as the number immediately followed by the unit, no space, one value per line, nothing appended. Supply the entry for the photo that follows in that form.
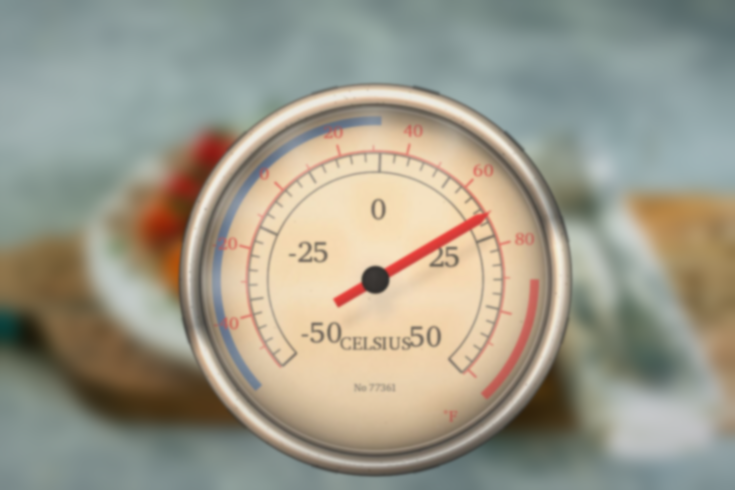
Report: 21.25°C
